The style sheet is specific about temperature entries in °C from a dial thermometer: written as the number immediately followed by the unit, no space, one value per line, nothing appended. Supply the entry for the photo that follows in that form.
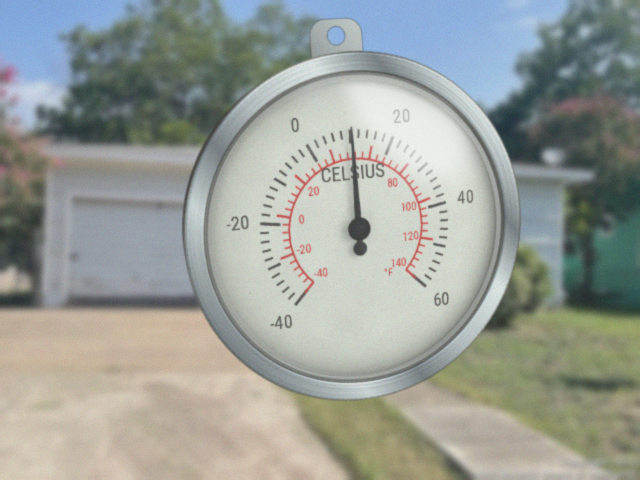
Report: 10°C
